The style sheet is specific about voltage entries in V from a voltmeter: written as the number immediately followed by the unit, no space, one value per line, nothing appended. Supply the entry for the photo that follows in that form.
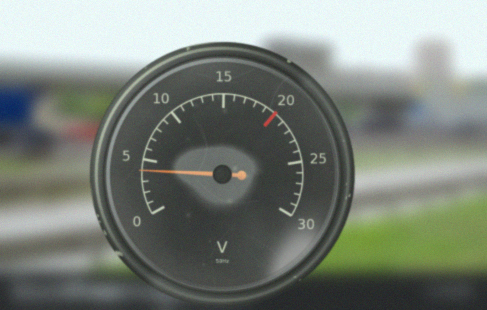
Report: 4V
